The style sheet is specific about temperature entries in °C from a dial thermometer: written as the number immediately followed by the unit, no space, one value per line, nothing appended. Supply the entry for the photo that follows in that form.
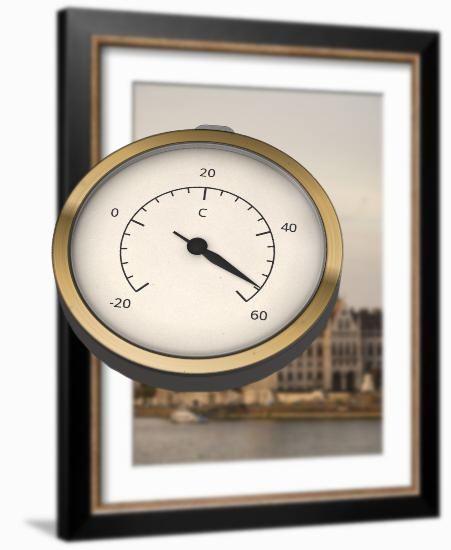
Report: 56°C
